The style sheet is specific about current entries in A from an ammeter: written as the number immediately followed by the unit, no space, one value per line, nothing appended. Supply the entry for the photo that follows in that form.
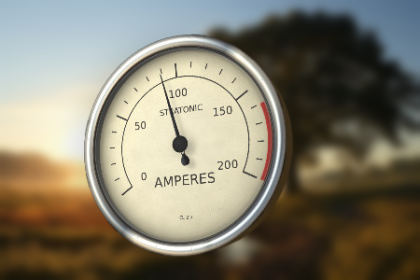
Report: 90A
